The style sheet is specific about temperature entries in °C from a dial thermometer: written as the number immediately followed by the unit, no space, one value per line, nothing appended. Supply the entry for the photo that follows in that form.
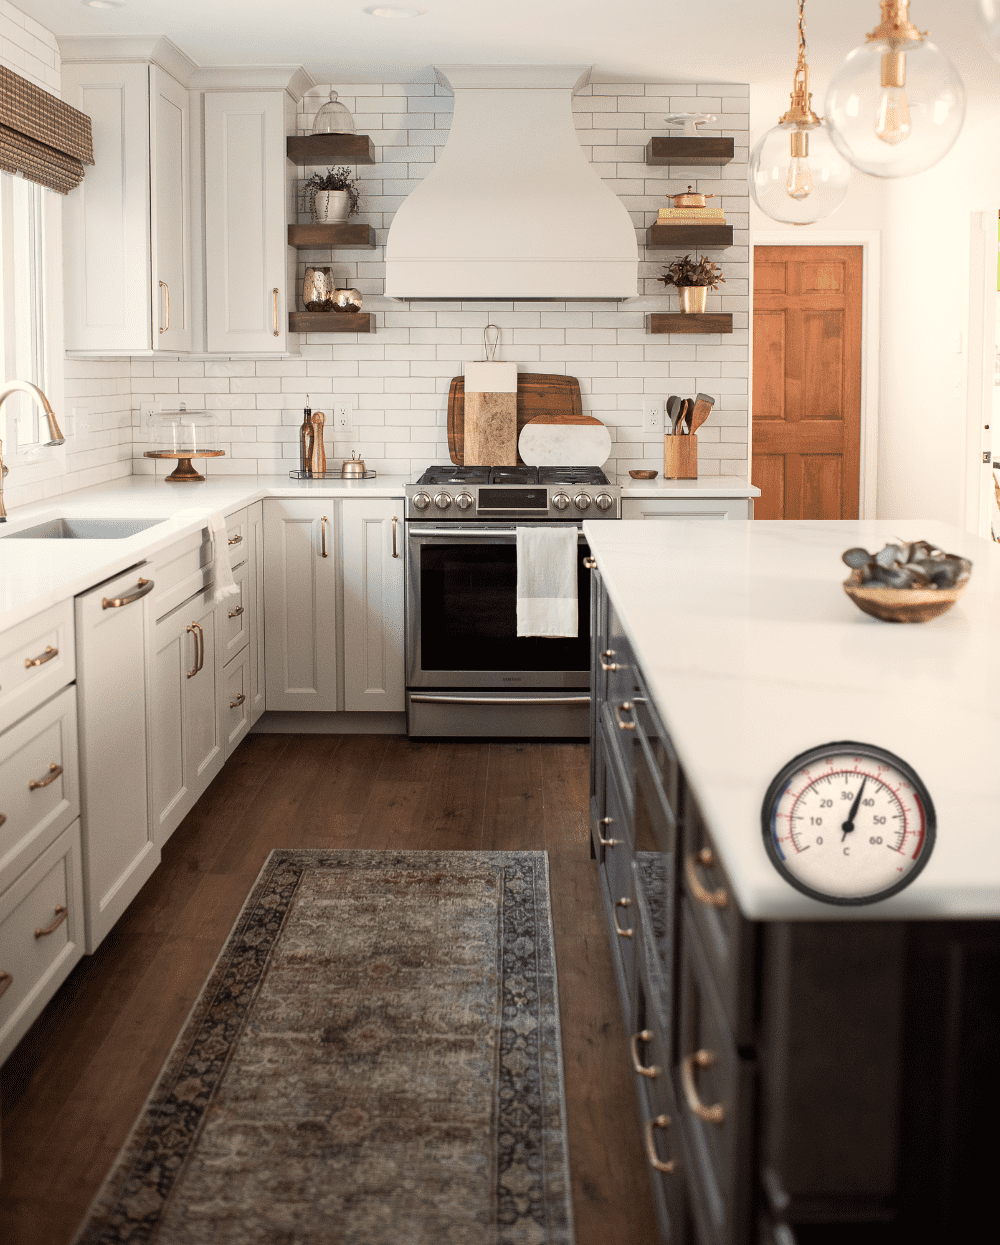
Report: 35°C
